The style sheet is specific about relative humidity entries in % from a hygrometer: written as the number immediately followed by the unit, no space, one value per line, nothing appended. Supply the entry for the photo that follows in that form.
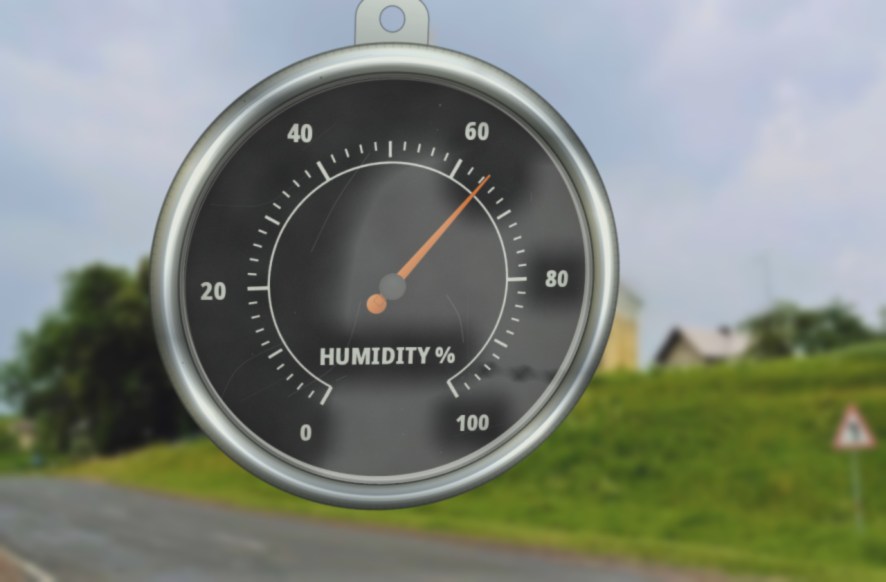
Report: 64%
